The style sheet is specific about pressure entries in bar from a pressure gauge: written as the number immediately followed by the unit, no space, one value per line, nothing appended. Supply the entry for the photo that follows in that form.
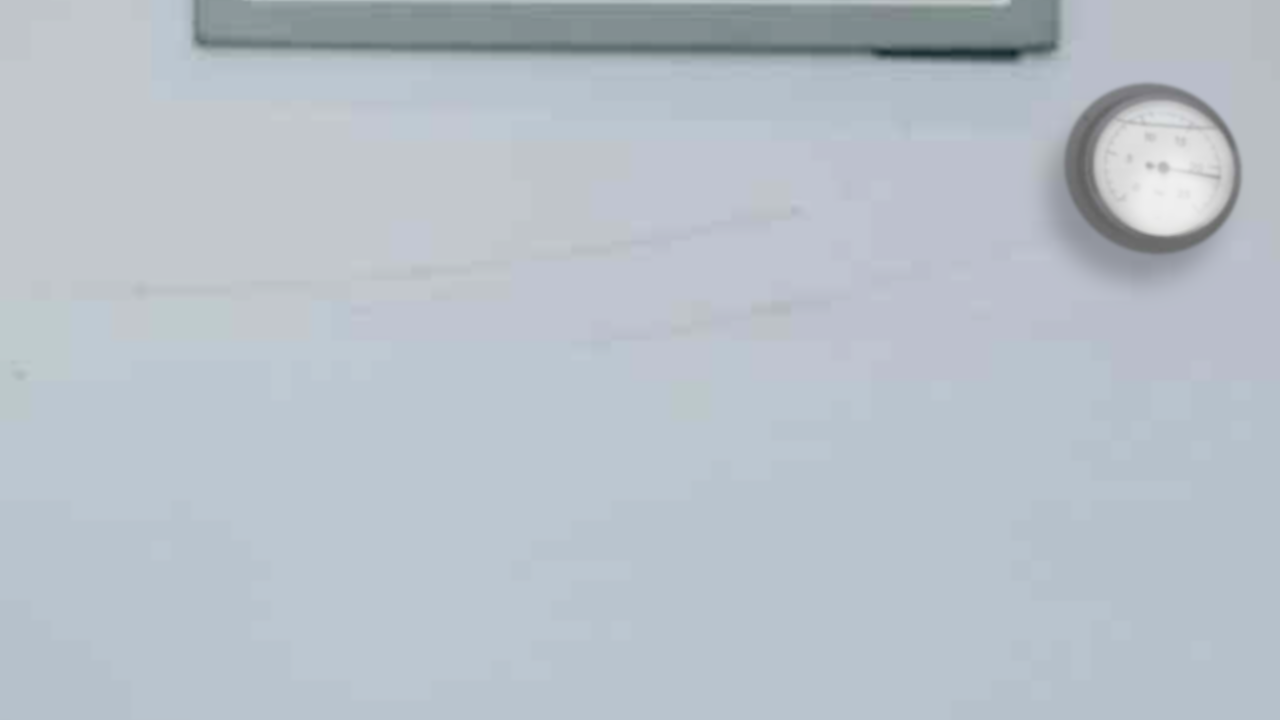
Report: 21bar
